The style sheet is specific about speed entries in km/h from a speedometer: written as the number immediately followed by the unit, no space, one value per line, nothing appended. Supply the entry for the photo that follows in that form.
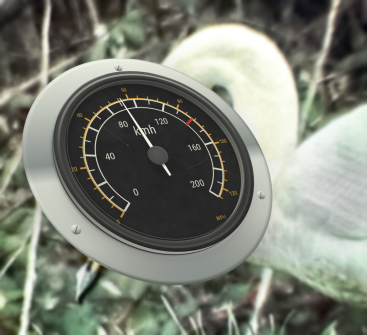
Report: 90km/h
